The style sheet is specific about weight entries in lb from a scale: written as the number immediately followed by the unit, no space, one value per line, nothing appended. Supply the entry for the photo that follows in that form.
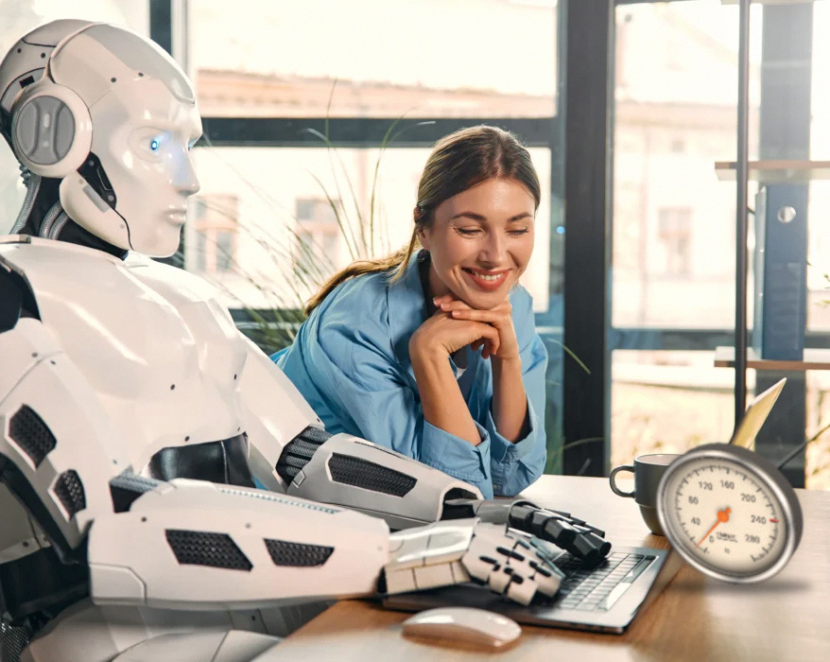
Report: 10lb
